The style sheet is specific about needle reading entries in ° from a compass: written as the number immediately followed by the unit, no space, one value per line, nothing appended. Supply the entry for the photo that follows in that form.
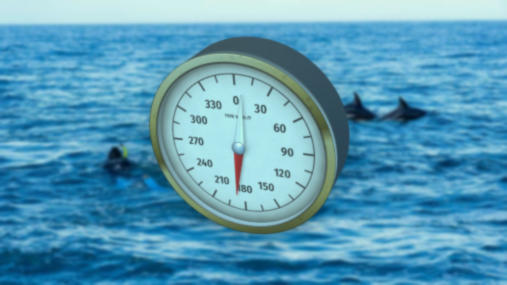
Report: 187.5°
